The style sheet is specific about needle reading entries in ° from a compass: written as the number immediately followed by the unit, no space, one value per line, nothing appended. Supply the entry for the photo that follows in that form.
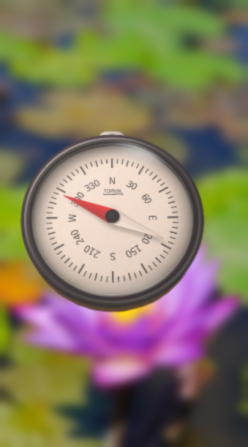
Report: 295°
